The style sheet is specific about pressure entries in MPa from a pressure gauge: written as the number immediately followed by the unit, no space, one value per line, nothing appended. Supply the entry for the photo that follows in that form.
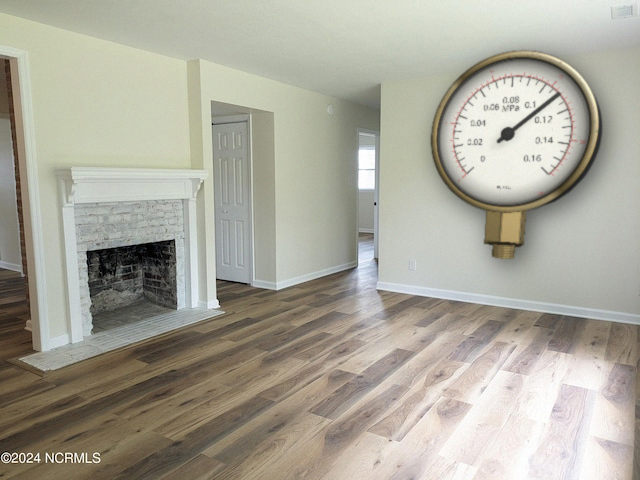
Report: 0.11MPa
